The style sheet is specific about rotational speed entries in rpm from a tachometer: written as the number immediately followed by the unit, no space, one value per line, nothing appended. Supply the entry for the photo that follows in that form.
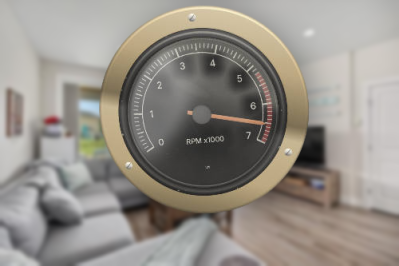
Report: 6500rpm
